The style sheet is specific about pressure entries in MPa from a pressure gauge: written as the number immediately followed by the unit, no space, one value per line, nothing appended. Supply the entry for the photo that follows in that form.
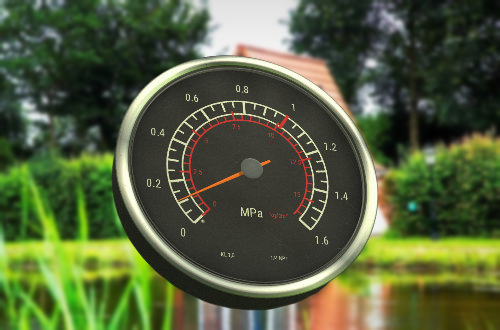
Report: 0.1MPa
